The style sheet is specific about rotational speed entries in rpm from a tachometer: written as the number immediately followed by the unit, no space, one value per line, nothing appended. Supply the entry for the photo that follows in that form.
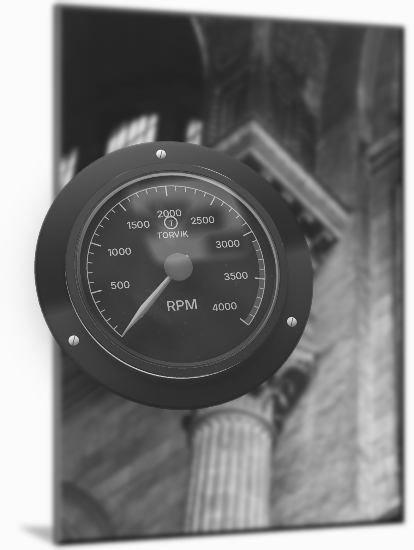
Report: 0rpm
